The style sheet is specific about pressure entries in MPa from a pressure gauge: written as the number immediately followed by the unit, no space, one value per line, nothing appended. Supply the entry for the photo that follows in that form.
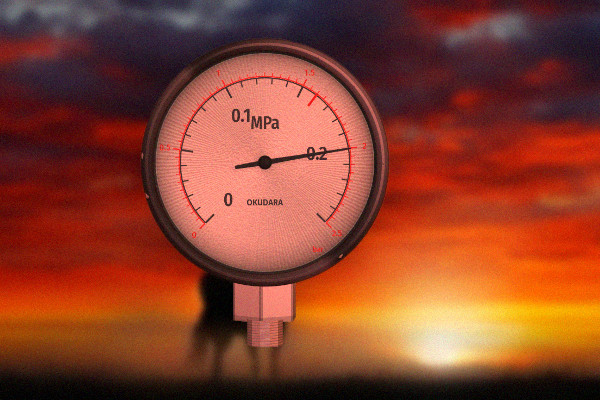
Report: 0.2MPa
